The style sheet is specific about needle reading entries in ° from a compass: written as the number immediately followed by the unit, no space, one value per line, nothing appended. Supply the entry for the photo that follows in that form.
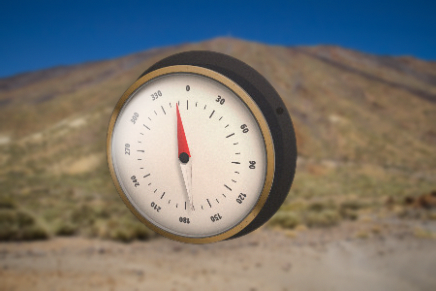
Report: 350°
